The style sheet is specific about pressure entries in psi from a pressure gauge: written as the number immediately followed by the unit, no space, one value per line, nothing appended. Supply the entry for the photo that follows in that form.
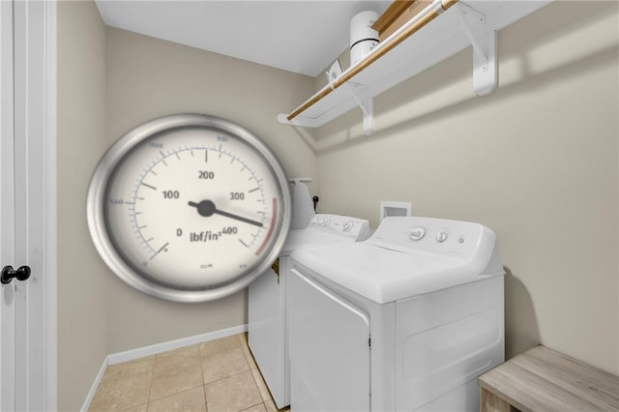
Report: 360psi
